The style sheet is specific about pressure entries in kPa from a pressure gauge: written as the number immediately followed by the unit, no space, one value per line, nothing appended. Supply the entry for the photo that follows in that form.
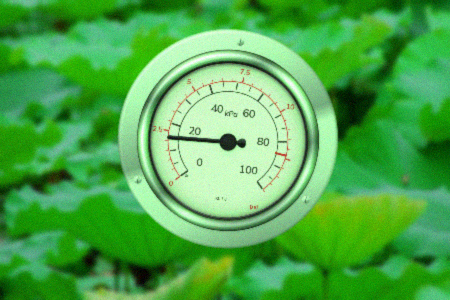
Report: 15kPa
